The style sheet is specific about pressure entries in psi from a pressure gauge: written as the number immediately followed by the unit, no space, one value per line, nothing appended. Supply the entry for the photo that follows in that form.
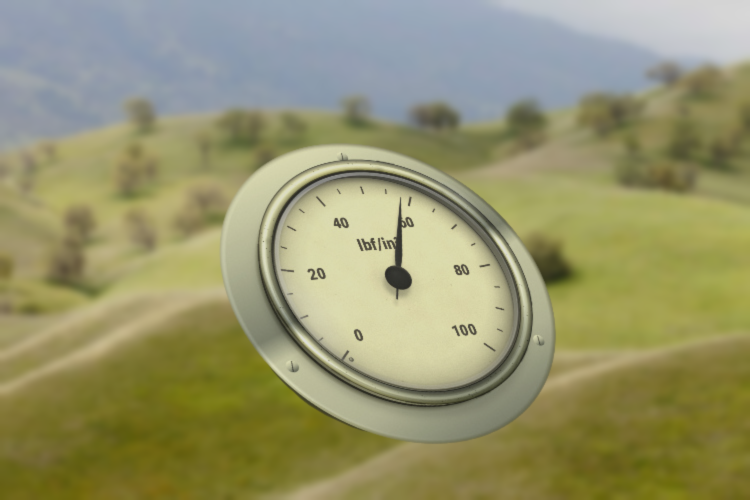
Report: 57.5psi
